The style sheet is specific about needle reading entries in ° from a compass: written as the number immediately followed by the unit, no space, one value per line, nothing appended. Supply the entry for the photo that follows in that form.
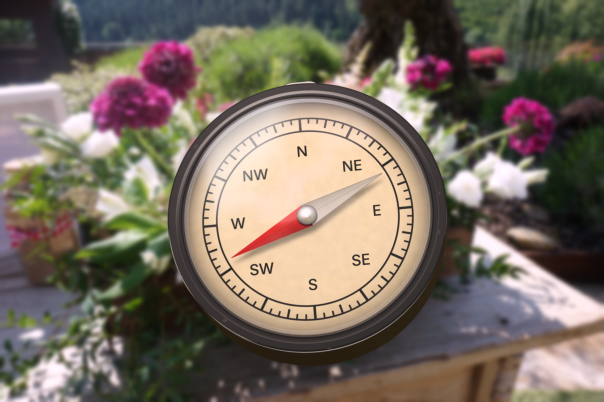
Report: 245°
